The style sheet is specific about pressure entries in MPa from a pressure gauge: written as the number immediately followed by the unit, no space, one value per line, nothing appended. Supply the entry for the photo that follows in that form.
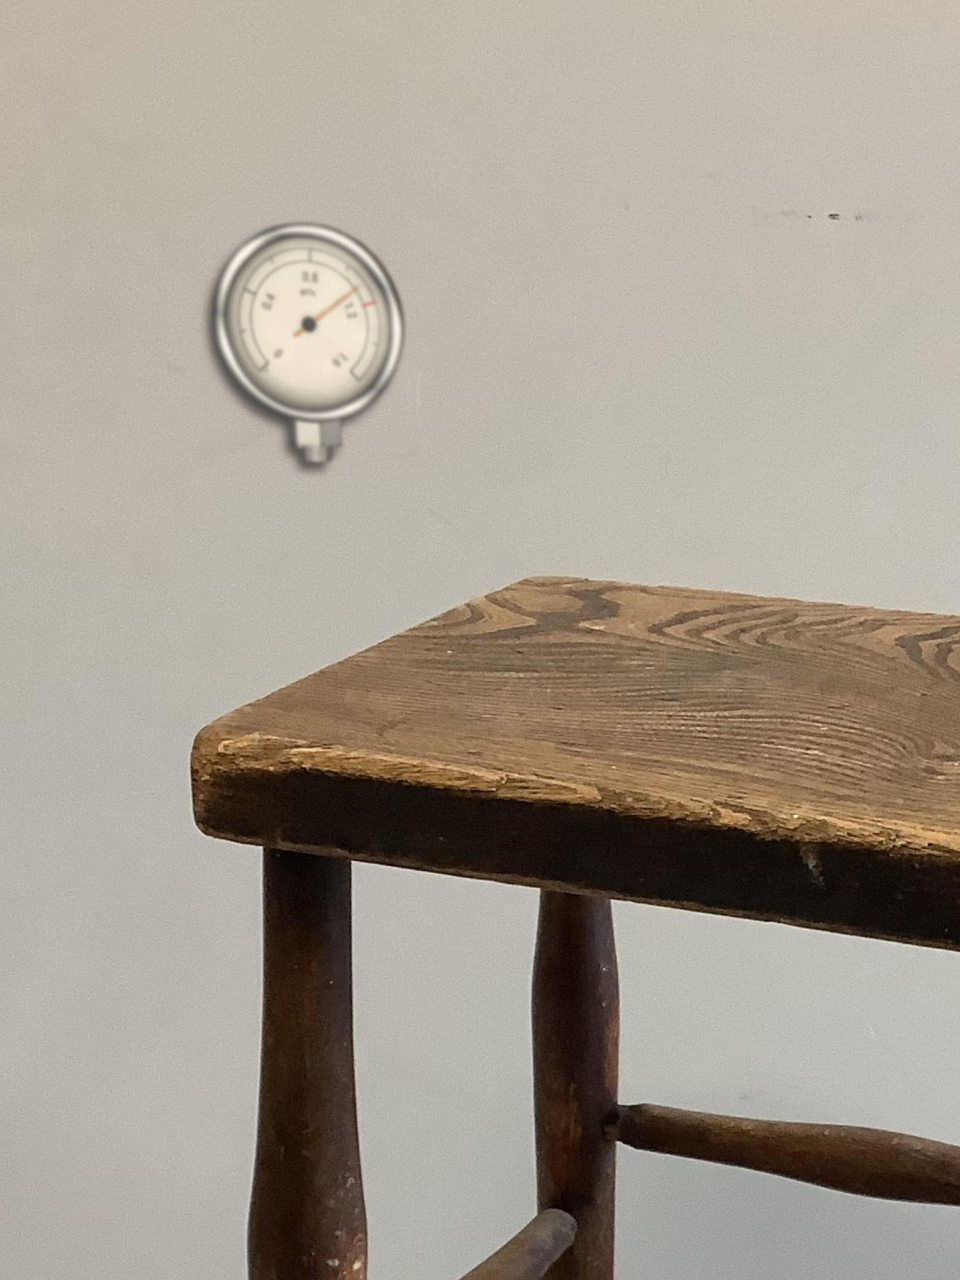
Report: 1.1MPa
